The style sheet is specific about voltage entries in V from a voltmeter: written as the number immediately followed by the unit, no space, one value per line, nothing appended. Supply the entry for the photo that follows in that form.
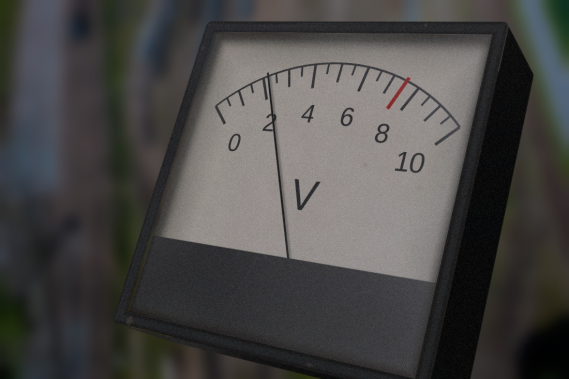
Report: 2.25V
